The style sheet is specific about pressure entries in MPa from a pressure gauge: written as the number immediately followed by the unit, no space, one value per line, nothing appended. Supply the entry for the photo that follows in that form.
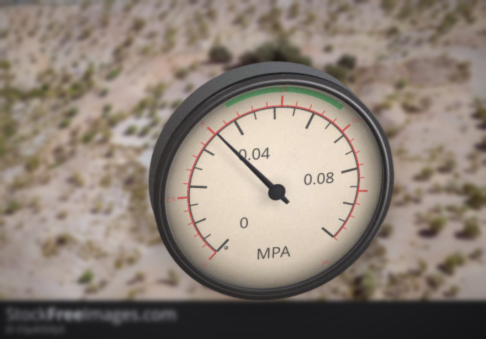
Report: 0.035MPa
